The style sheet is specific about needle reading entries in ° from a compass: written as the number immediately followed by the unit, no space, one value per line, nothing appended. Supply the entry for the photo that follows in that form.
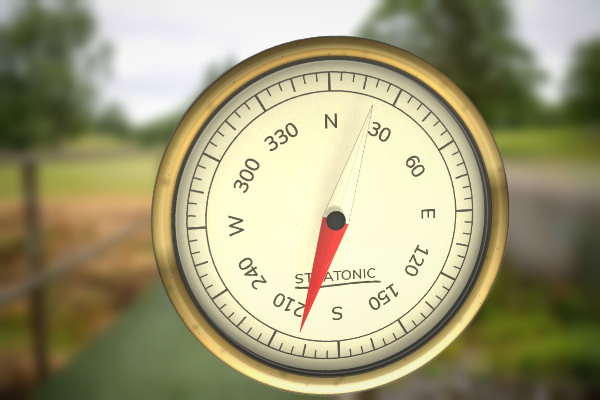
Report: 200°
